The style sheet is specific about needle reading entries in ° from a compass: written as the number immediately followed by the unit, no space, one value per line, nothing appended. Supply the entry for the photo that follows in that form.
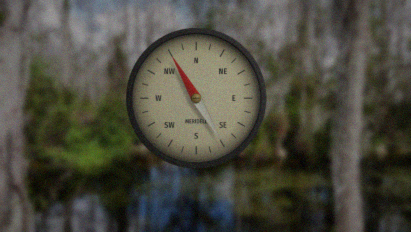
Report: 330°
